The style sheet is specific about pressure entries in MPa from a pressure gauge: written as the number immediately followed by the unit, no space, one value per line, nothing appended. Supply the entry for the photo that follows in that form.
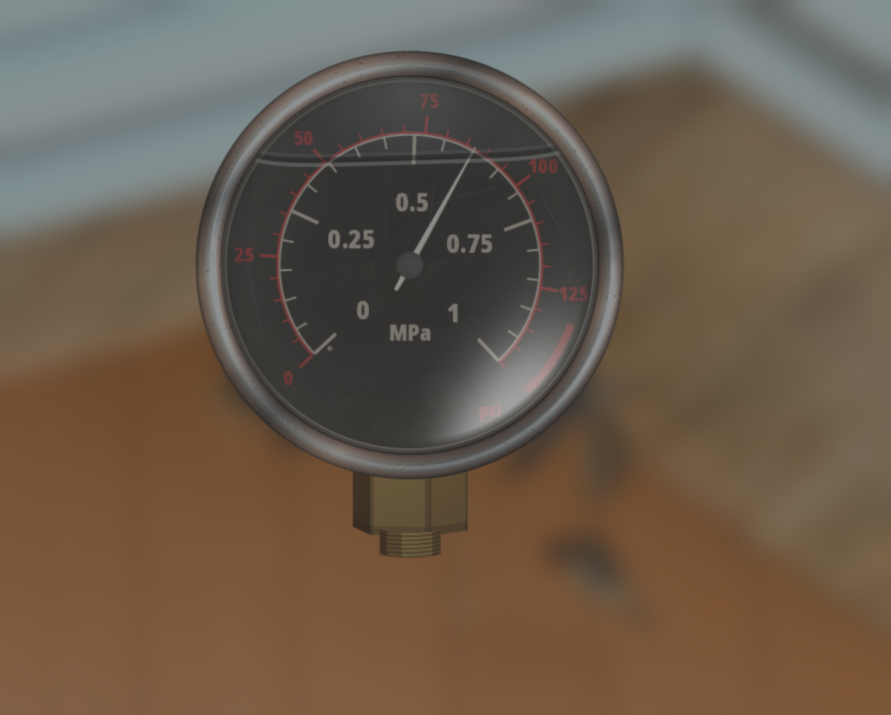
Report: 0.6MPa
